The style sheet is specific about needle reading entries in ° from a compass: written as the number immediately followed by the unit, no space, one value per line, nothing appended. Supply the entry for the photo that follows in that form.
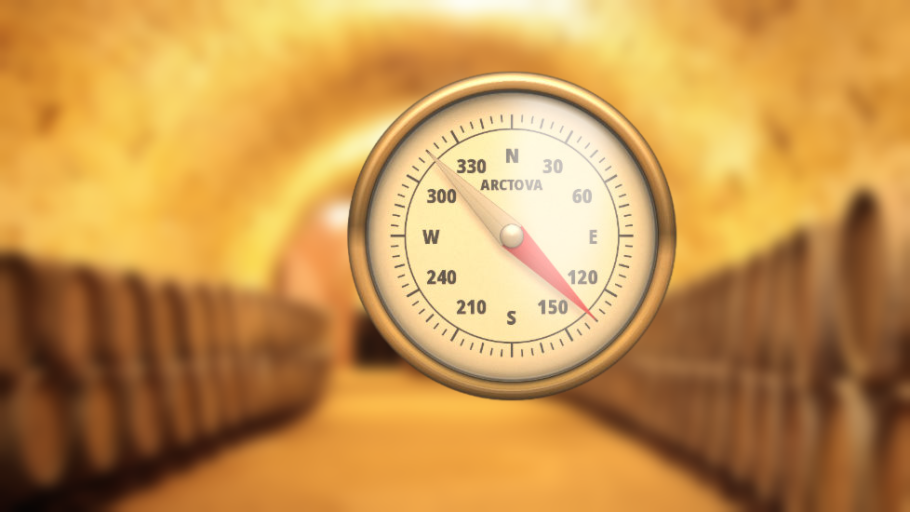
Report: 135°
